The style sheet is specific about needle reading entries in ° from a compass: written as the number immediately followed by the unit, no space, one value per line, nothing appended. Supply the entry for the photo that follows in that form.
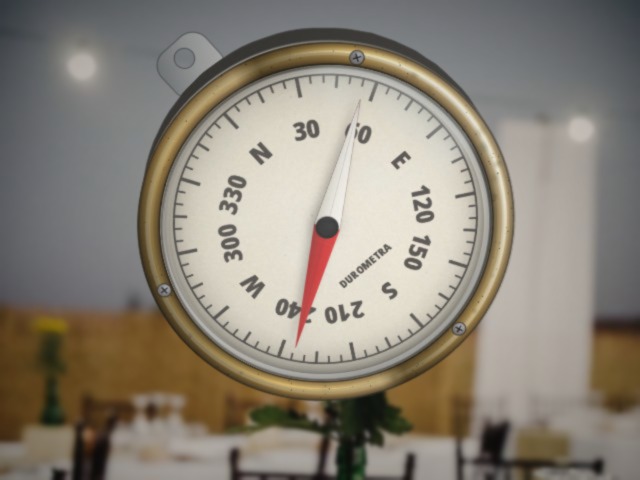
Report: 235°
